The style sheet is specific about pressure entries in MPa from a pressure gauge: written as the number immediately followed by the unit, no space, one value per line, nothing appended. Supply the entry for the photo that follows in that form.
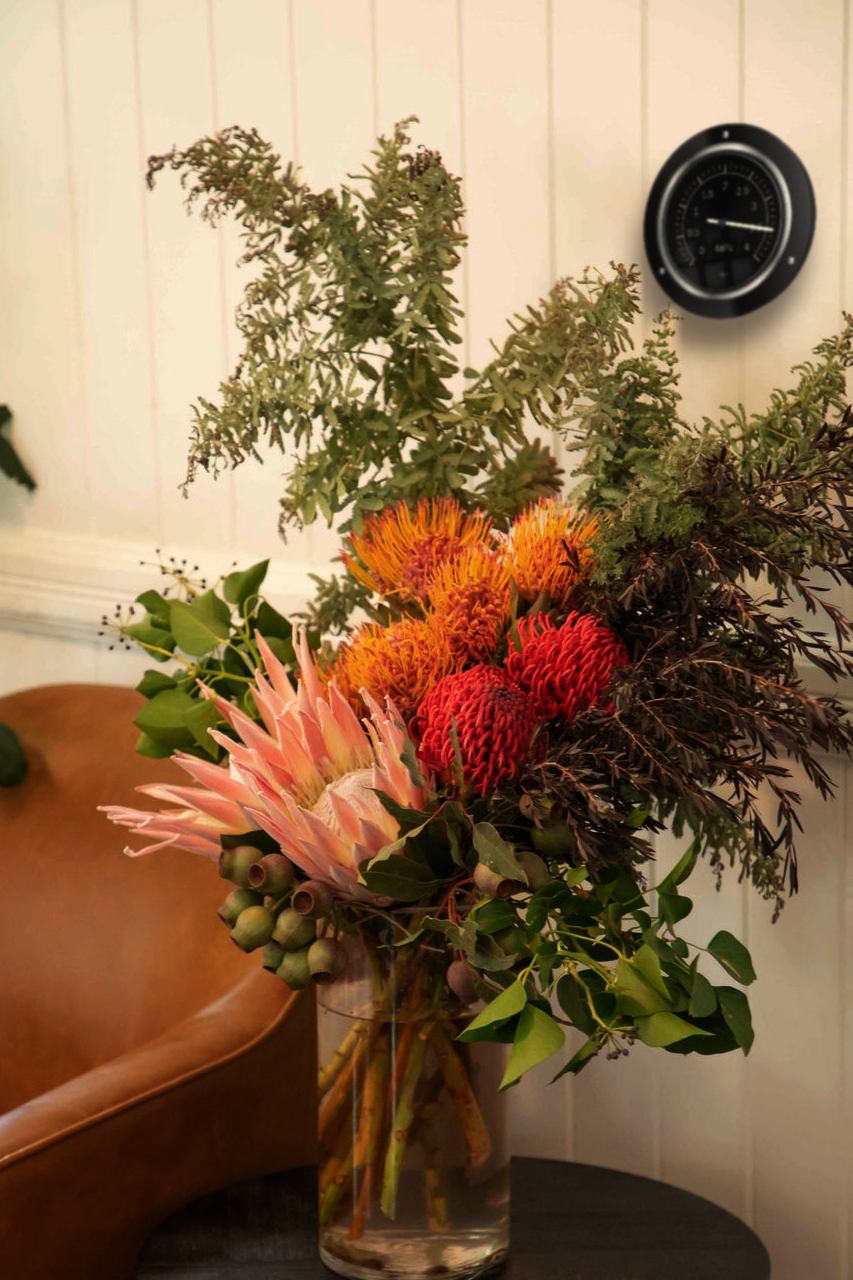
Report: 3.5MPa
